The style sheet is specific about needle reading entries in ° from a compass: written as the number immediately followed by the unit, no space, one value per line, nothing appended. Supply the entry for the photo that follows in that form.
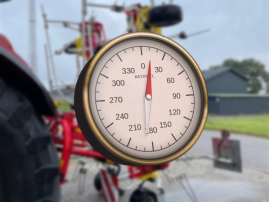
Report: 10°
